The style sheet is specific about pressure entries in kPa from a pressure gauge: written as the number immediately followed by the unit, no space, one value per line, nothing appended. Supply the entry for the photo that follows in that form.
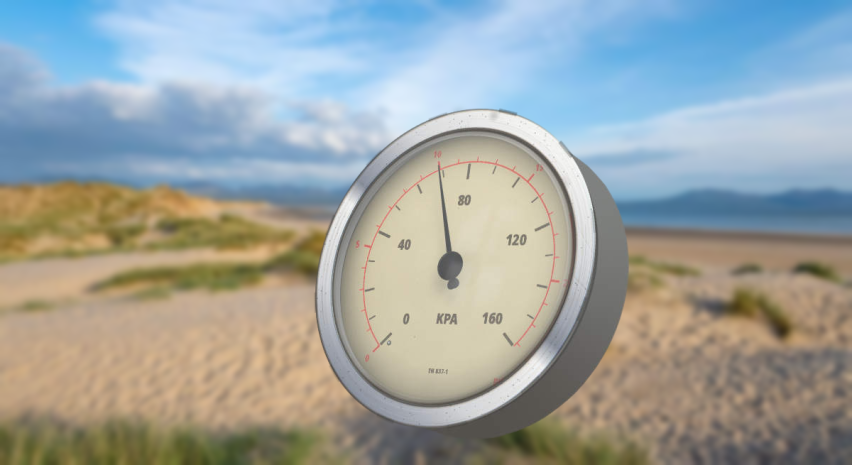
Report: 70kPa
